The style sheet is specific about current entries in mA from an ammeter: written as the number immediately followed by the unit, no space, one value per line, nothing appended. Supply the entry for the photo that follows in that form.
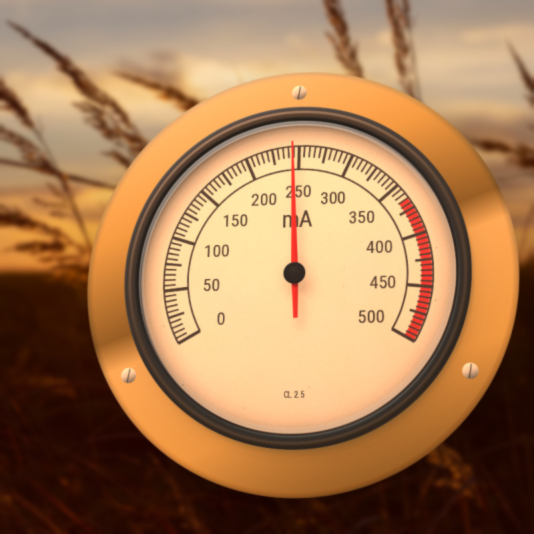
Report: 245mA
